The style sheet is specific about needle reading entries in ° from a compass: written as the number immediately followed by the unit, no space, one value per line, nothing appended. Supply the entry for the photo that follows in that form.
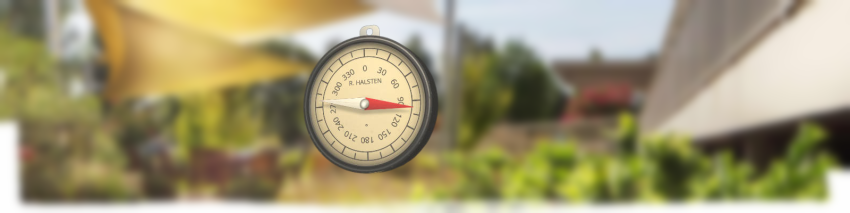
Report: 97.5°
